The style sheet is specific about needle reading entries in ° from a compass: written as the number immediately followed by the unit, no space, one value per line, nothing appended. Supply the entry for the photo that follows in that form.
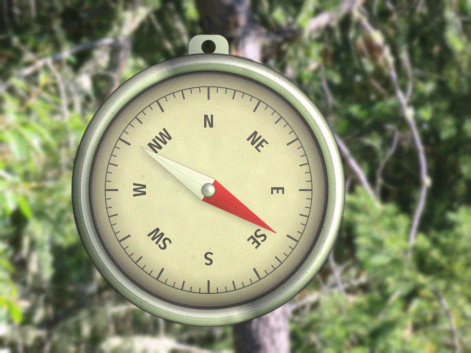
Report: 122.5°
